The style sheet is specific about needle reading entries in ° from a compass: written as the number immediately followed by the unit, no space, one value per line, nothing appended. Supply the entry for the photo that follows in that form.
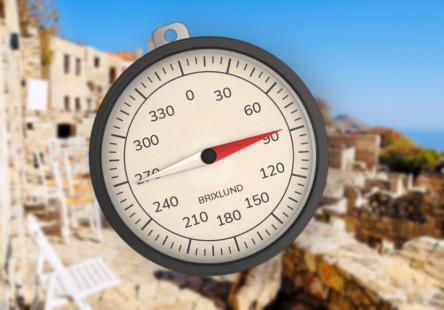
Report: 87.5°
